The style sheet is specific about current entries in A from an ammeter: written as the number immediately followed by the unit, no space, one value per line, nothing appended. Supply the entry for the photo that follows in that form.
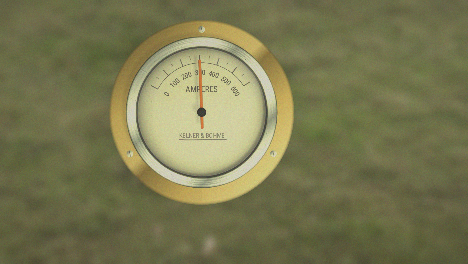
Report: 300A
